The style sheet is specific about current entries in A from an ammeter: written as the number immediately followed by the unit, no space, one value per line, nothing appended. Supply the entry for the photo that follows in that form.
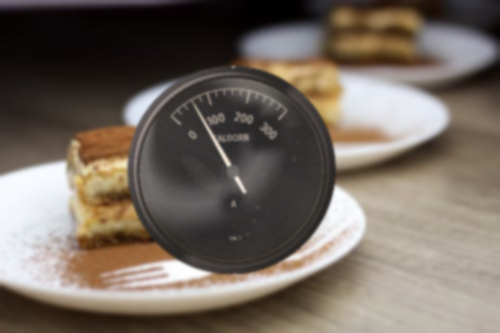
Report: 60A
